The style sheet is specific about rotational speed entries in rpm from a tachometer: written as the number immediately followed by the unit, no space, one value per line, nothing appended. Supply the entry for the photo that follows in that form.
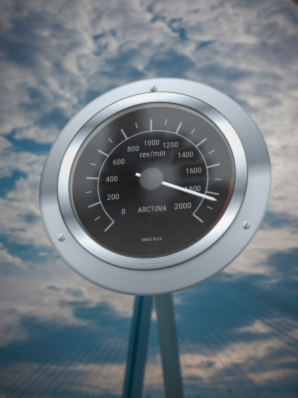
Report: 1850rpm
